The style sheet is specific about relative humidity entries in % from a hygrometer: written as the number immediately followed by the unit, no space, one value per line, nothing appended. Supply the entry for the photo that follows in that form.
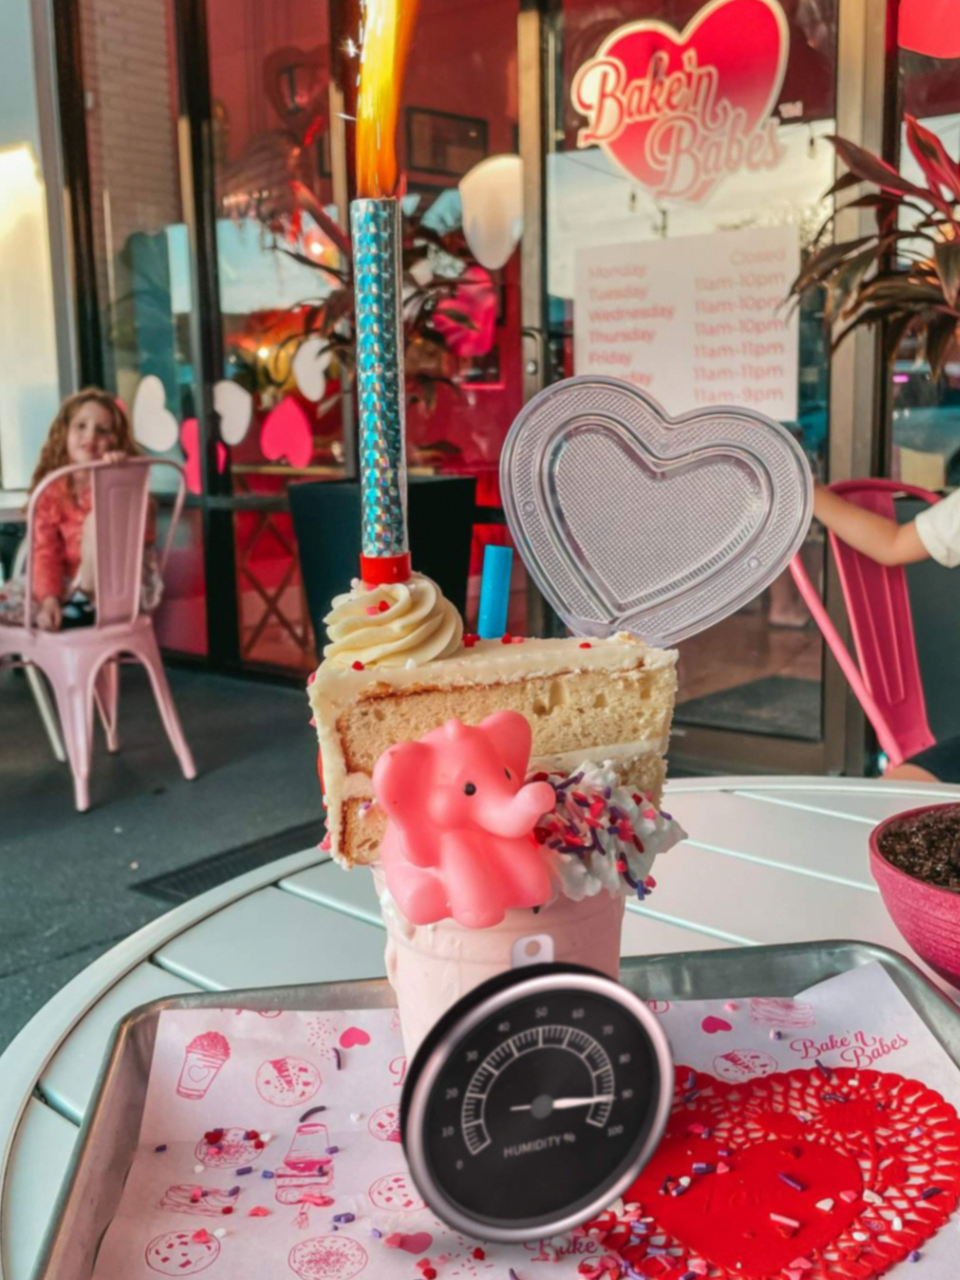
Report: 90%
